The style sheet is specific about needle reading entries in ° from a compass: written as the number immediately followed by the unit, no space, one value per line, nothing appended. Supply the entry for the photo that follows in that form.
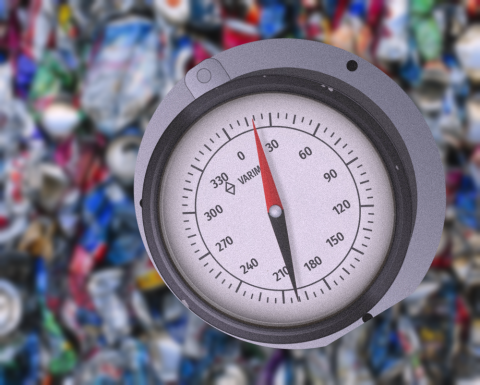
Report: 20°
